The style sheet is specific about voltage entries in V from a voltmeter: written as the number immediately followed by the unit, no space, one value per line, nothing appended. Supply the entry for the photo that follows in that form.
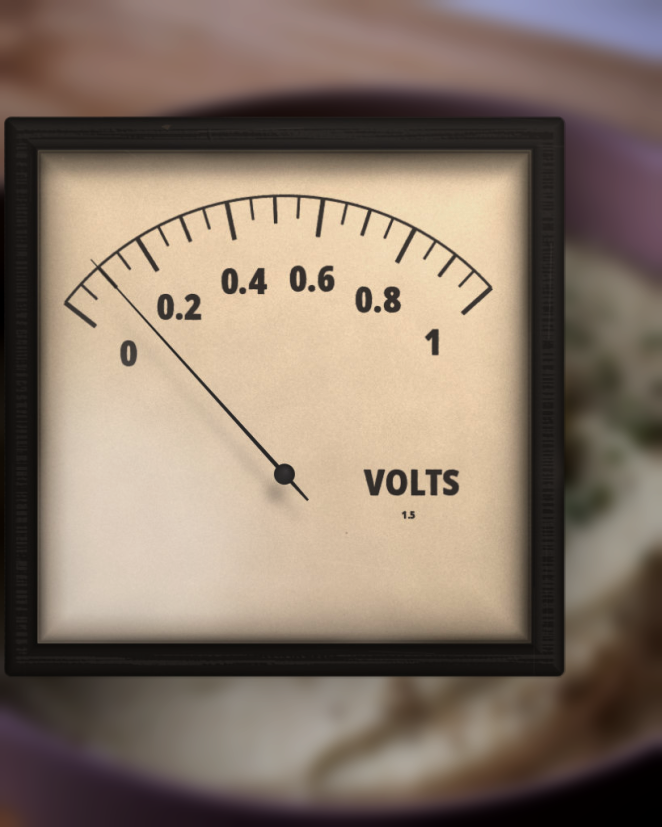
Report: 0.1V
